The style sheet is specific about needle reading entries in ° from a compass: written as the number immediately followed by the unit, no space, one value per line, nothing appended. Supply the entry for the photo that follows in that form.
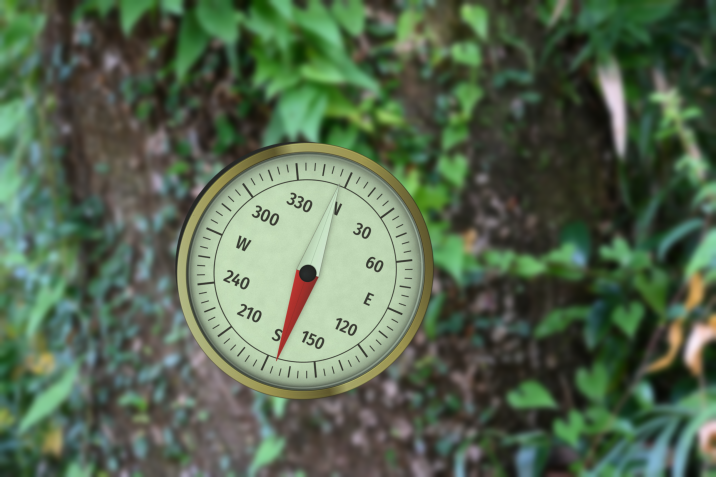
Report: 175°
